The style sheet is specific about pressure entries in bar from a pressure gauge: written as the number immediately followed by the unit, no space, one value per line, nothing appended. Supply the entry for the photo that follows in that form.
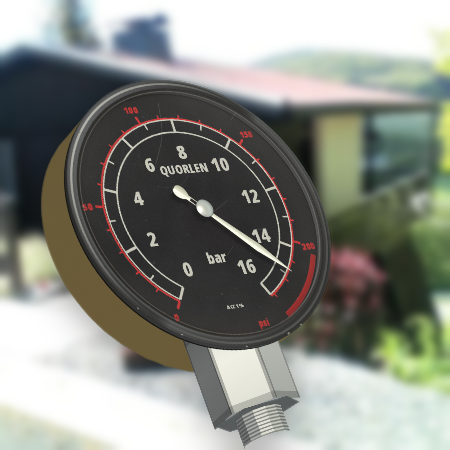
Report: 15bar
